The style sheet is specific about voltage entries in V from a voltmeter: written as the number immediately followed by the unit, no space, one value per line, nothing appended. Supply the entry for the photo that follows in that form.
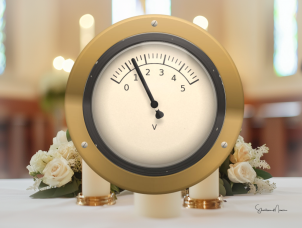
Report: 1.4V
